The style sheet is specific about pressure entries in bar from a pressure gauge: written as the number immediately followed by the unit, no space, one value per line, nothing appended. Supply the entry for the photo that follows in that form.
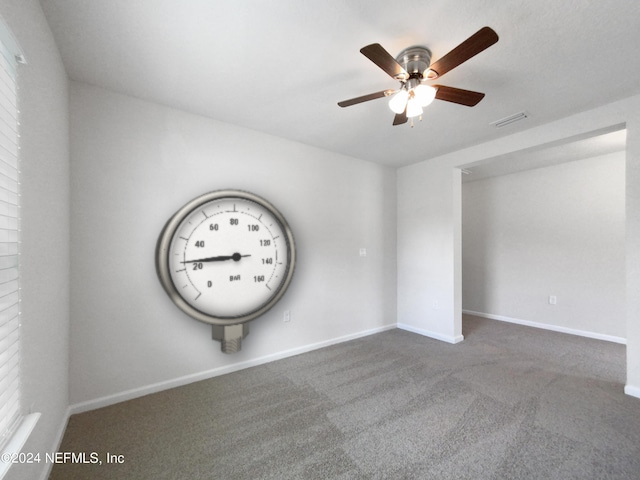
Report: 25bar
